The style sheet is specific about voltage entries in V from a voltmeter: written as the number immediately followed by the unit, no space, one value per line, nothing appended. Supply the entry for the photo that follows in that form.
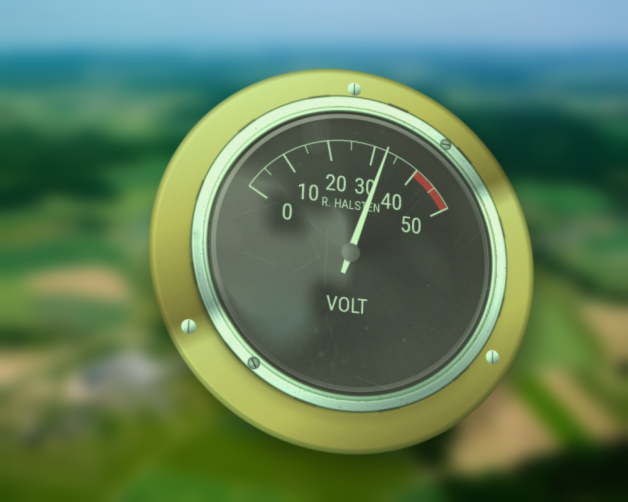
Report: 32.5V
